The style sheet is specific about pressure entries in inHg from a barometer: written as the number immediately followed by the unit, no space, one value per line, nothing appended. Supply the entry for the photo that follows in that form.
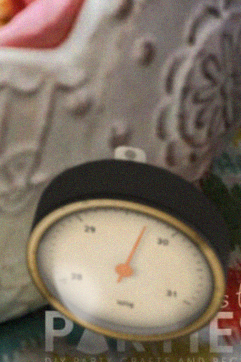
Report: 29.7inHg
